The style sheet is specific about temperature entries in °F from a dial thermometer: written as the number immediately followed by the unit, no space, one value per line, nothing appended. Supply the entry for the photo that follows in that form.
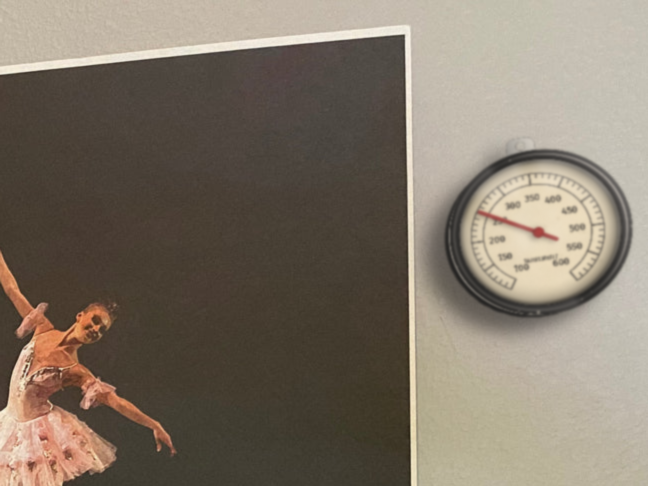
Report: 250°F
